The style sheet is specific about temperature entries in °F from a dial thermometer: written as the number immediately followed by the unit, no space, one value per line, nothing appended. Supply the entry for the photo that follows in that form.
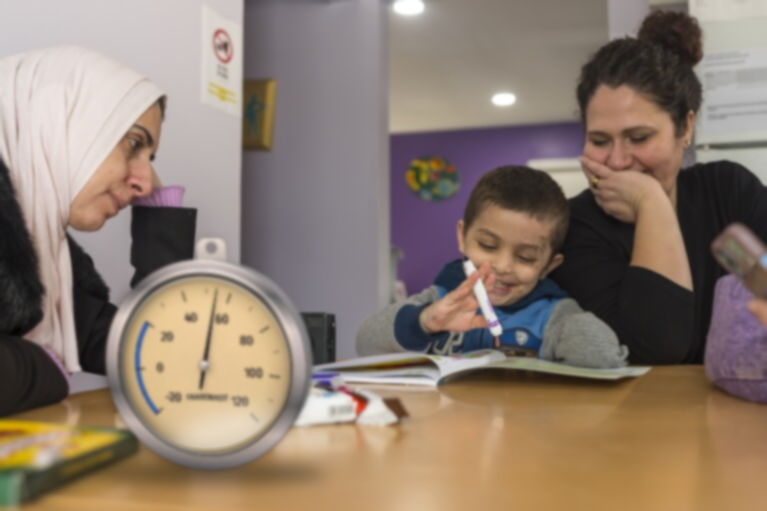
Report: 55°F
